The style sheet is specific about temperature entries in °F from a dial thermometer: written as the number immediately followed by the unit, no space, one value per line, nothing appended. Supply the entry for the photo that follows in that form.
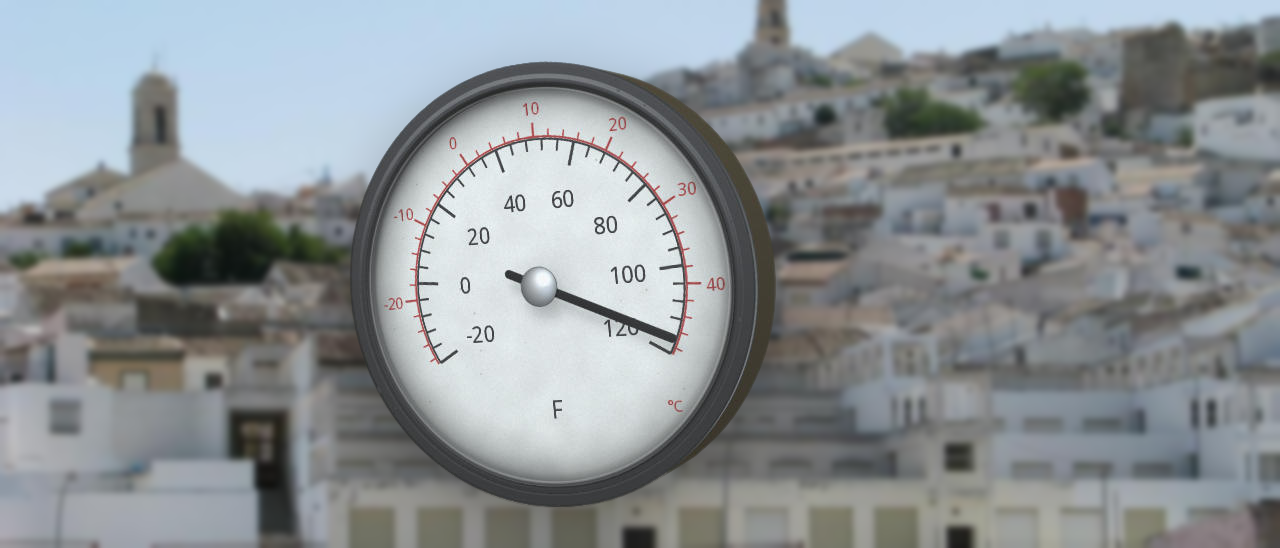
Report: 116°F
